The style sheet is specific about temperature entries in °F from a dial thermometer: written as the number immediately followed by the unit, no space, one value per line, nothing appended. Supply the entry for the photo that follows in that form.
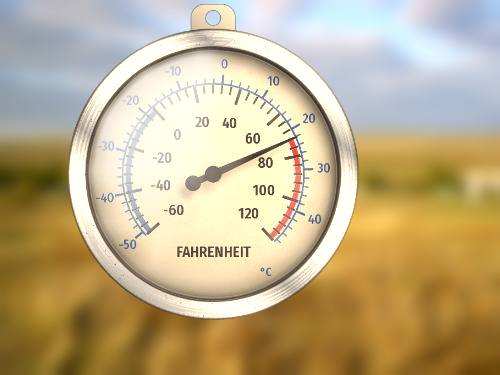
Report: 72°F
